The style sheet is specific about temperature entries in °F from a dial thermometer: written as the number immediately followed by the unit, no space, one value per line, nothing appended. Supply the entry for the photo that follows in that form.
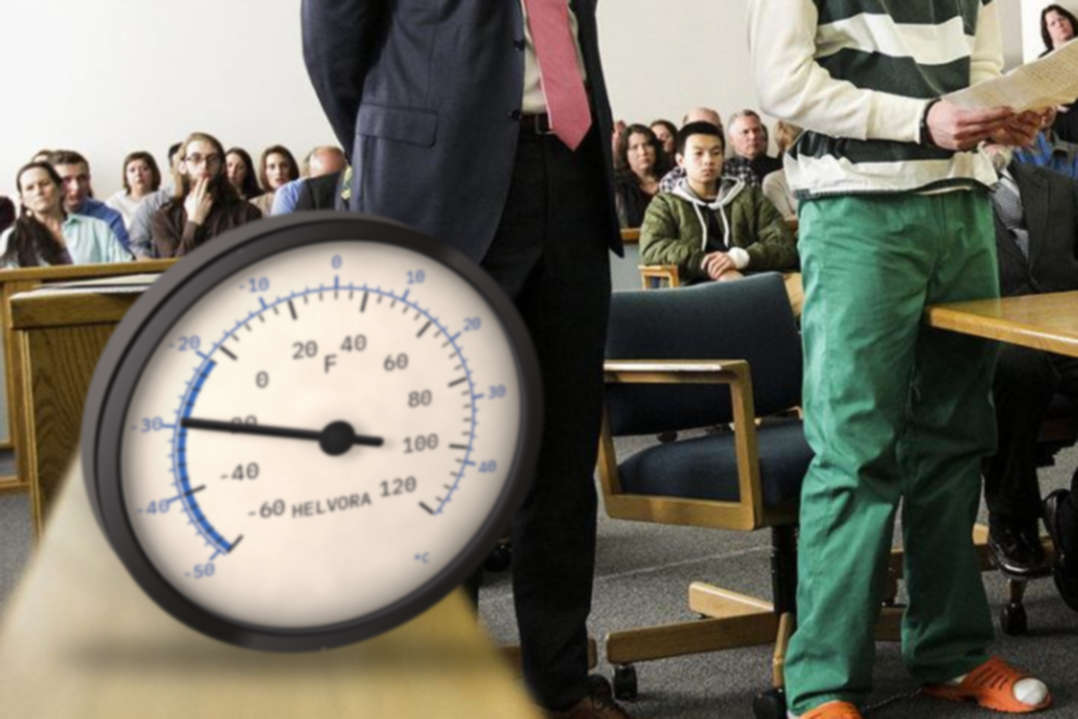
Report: -20°F
